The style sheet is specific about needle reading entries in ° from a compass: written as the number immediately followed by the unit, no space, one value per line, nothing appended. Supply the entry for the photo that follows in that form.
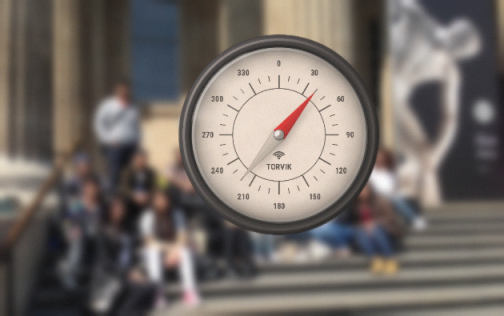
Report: 40°
